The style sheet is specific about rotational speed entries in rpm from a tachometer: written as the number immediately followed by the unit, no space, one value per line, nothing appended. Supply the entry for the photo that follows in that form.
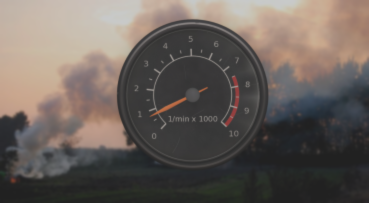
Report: 750rpm
